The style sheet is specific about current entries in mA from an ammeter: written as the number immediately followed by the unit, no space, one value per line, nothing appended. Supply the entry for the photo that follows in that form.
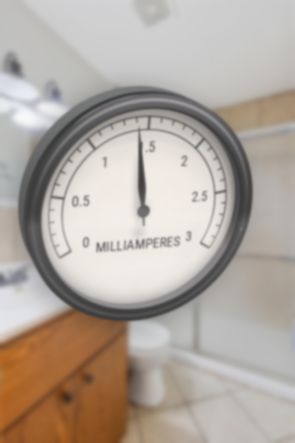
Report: 1.4mA
